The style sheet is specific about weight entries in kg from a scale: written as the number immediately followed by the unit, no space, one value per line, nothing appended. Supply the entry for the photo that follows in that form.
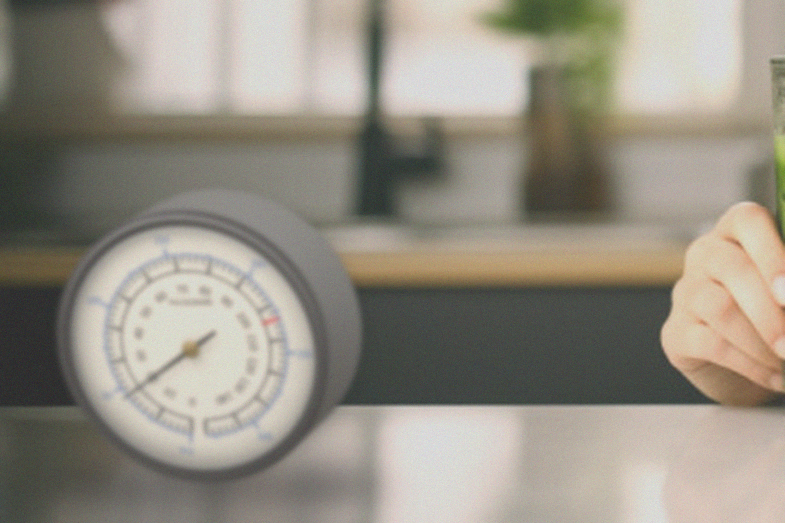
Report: 20kg
